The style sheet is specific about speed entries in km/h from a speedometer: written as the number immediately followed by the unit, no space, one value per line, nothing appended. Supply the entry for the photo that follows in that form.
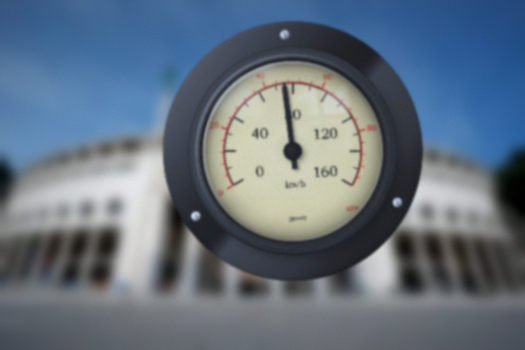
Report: 75km/h
